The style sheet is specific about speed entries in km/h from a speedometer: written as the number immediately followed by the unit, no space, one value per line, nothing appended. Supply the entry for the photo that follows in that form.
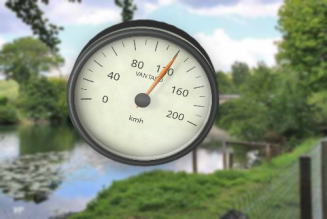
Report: 120km/h
